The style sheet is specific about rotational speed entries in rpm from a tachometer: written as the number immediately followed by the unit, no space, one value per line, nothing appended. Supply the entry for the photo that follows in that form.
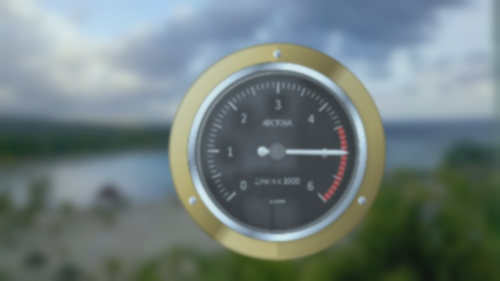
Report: 5000rpm
